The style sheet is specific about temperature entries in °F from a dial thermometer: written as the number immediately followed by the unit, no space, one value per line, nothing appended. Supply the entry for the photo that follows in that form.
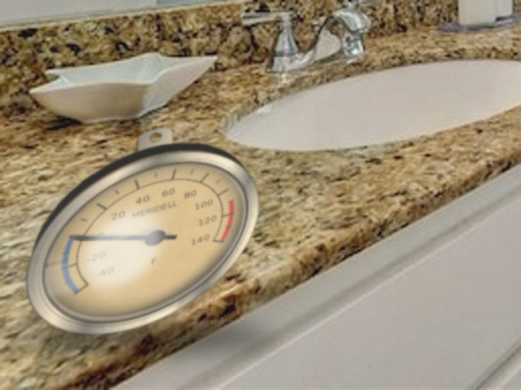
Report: 0°F
